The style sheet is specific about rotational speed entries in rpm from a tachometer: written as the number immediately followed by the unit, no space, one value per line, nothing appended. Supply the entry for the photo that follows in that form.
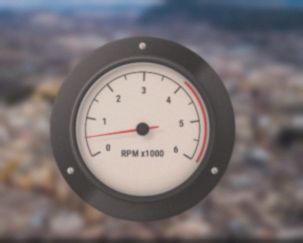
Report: 500rpm
